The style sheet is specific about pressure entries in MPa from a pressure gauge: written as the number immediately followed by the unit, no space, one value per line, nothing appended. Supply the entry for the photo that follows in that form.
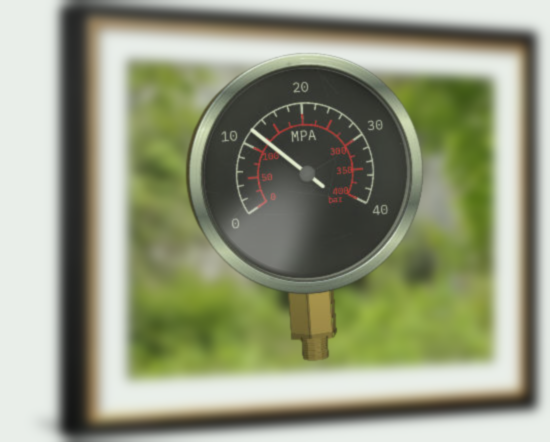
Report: 12MPa
